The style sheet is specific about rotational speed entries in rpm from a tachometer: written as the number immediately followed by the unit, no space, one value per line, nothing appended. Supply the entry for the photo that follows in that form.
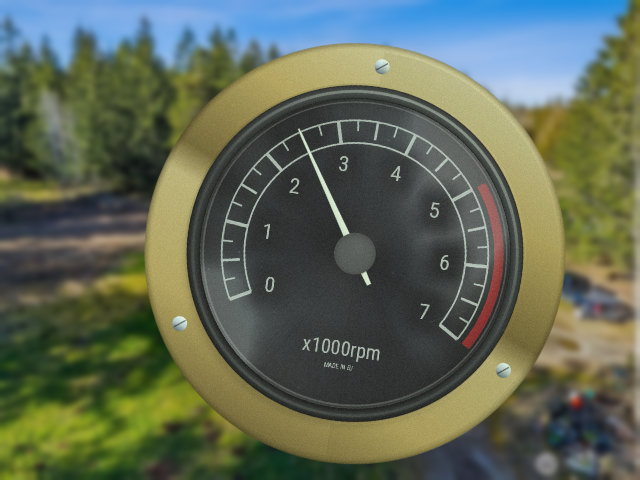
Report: 2500rpm
